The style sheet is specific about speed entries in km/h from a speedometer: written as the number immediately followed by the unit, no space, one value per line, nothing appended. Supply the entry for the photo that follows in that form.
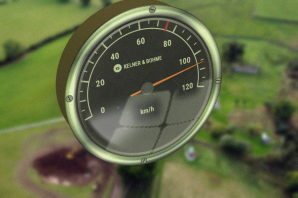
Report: 105km/h
